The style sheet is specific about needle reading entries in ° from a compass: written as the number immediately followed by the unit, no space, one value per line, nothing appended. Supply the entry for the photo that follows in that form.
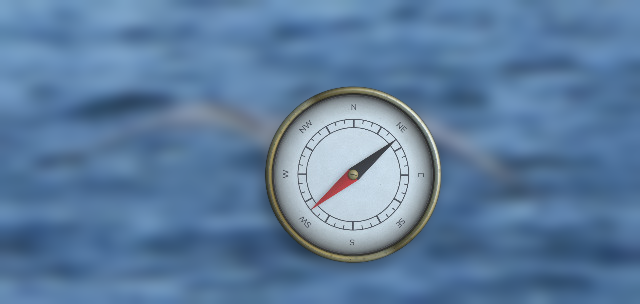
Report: 230°
